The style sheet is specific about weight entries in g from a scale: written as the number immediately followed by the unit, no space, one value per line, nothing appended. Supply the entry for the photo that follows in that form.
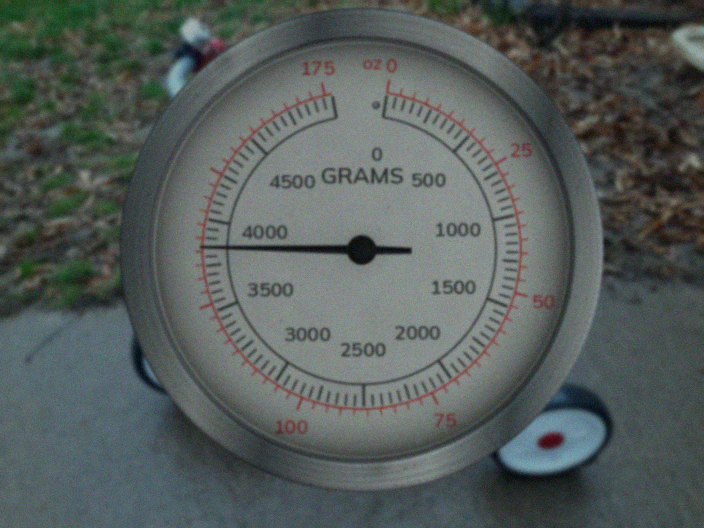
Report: 3850g
